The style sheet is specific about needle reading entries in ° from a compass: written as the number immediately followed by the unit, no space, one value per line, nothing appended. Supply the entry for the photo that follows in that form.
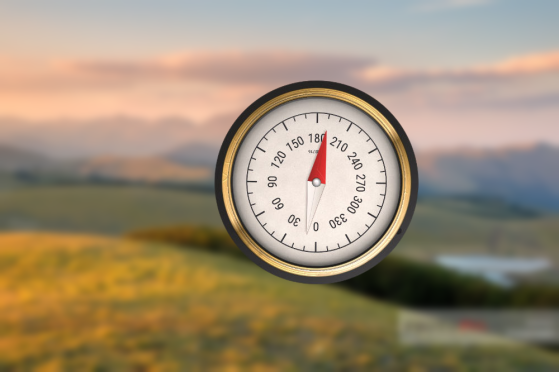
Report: 190°
